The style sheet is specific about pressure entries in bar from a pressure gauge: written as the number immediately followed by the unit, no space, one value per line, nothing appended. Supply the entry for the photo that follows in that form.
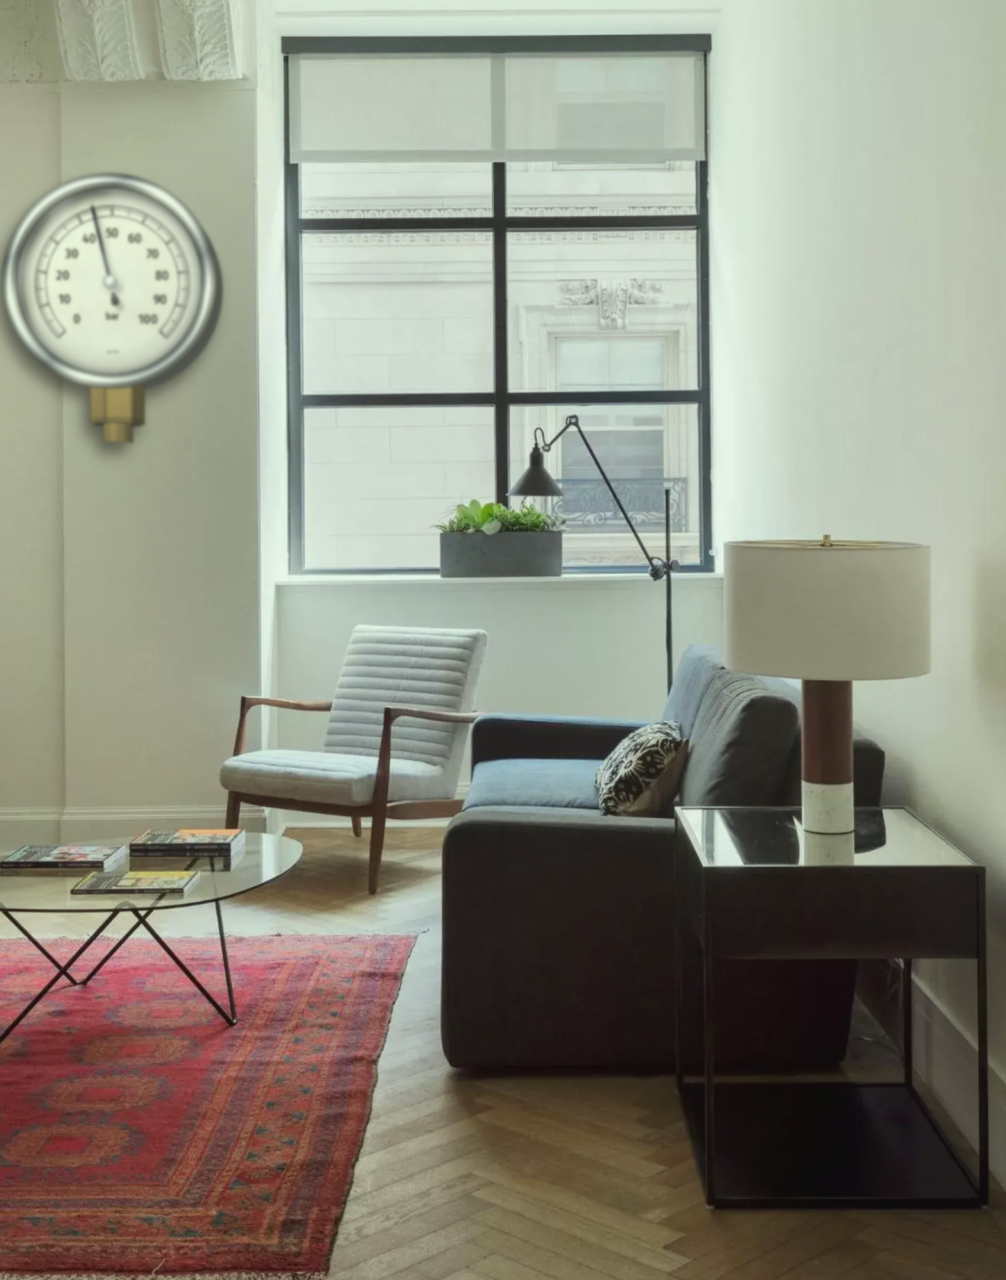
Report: 45bar
